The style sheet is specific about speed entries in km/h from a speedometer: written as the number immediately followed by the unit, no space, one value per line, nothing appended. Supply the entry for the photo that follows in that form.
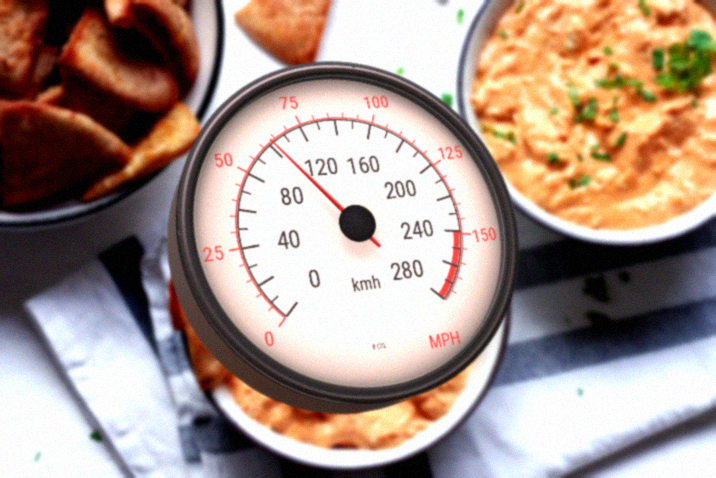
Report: 100km/h
